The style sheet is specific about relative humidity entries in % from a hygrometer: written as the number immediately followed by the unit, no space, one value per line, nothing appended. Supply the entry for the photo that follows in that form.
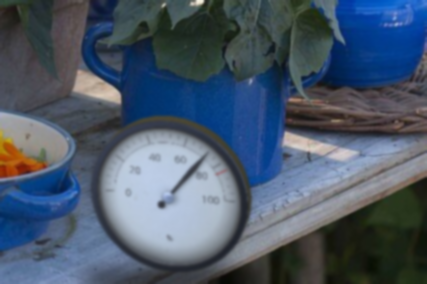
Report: 72%
